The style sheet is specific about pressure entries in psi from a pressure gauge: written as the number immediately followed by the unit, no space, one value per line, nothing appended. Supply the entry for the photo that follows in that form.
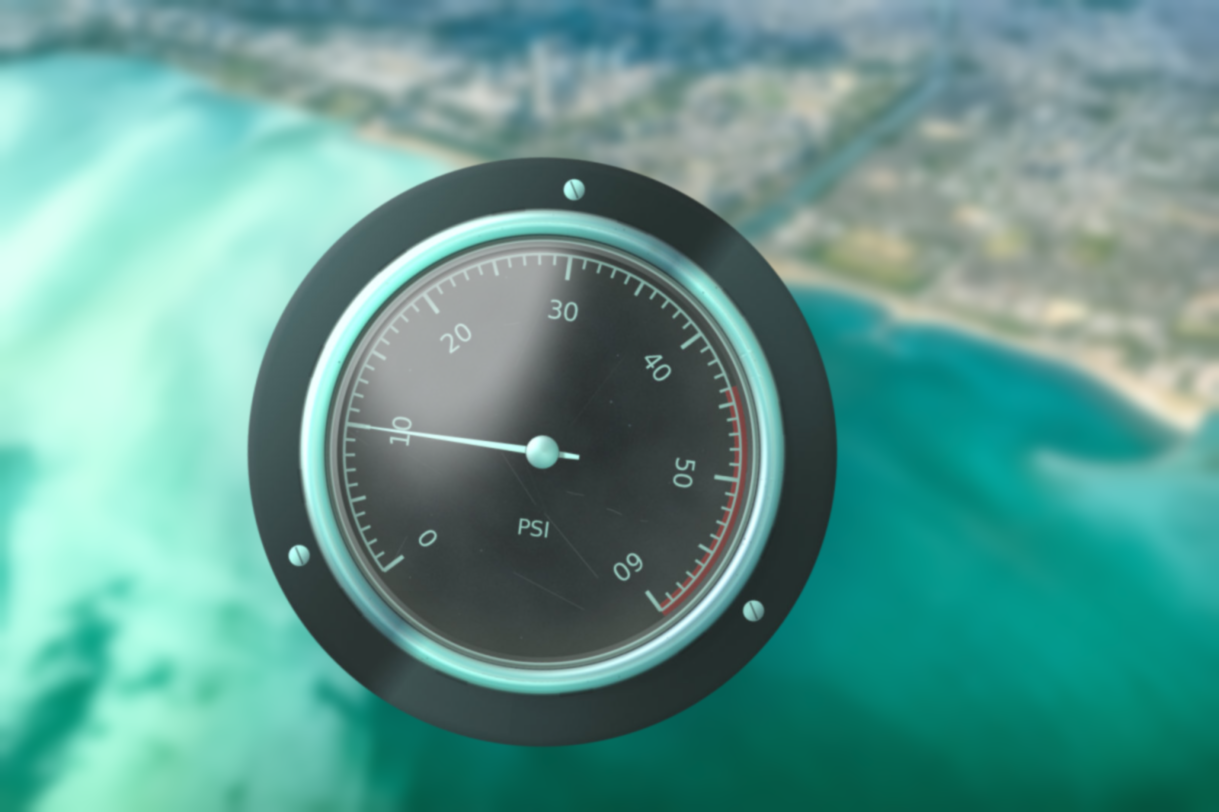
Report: 10psi
